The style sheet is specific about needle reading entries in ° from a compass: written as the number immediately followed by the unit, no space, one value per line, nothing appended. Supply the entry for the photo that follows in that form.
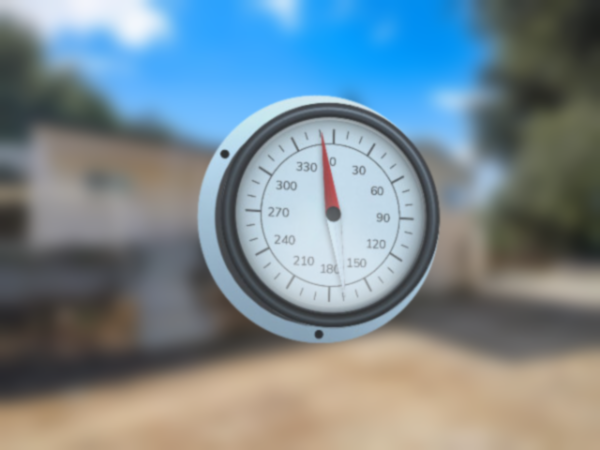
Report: 350°
